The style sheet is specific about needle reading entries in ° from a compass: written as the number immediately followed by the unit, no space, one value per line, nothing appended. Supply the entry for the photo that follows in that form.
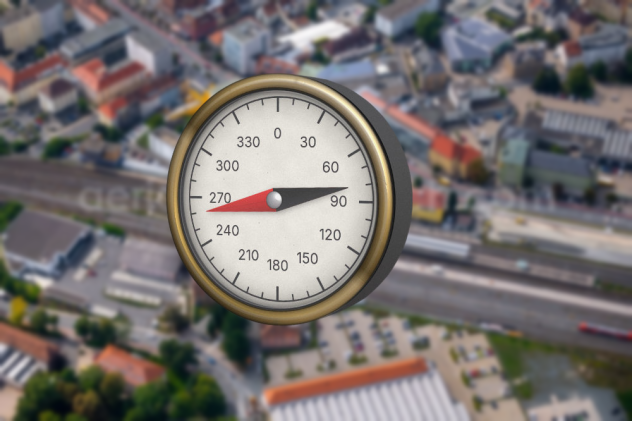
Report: 260°
